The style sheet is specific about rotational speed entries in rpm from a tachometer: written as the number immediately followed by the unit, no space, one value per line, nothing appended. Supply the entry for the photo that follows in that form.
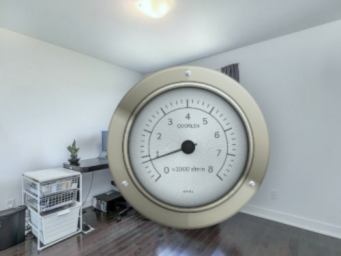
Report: 800rpm
